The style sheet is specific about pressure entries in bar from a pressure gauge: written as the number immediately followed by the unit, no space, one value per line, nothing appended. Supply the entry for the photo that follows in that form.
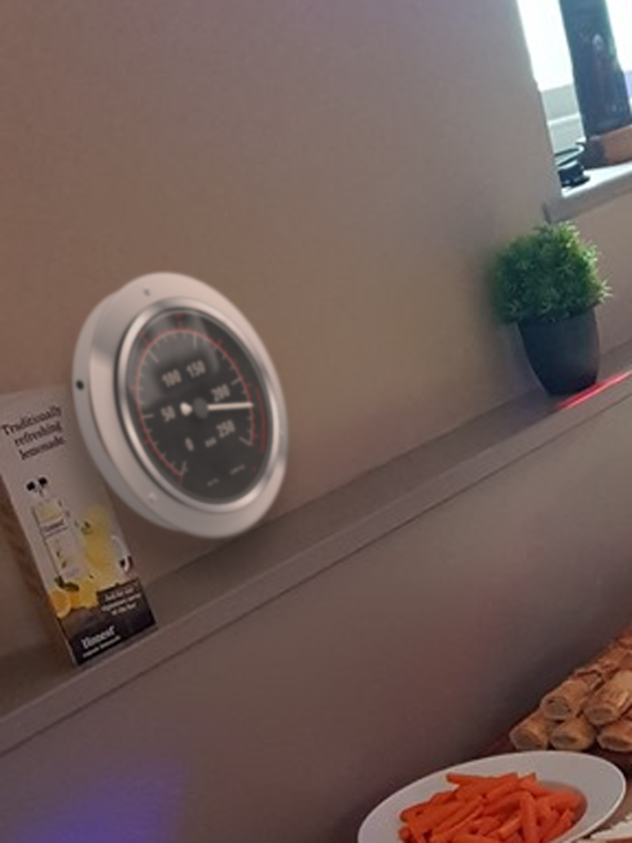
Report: 220bar
